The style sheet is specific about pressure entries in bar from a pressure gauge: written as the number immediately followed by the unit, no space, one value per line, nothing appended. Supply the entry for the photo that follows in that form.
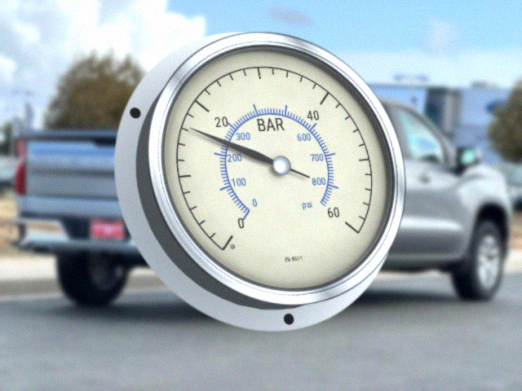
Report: 16bar
